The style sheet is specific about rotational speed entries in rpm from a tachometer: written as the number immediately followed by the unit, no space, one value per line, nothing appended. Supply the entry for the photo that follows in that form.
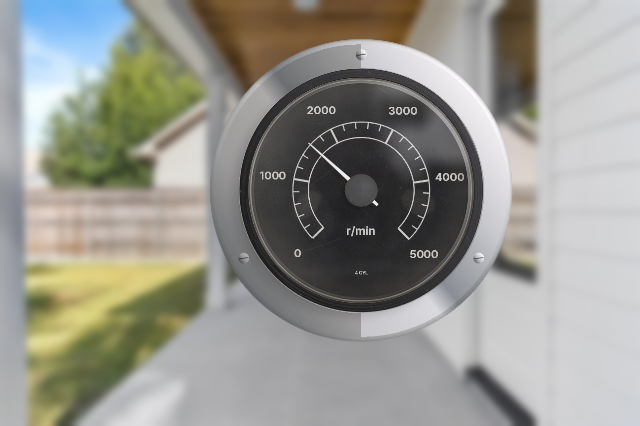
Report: 1600rpm
